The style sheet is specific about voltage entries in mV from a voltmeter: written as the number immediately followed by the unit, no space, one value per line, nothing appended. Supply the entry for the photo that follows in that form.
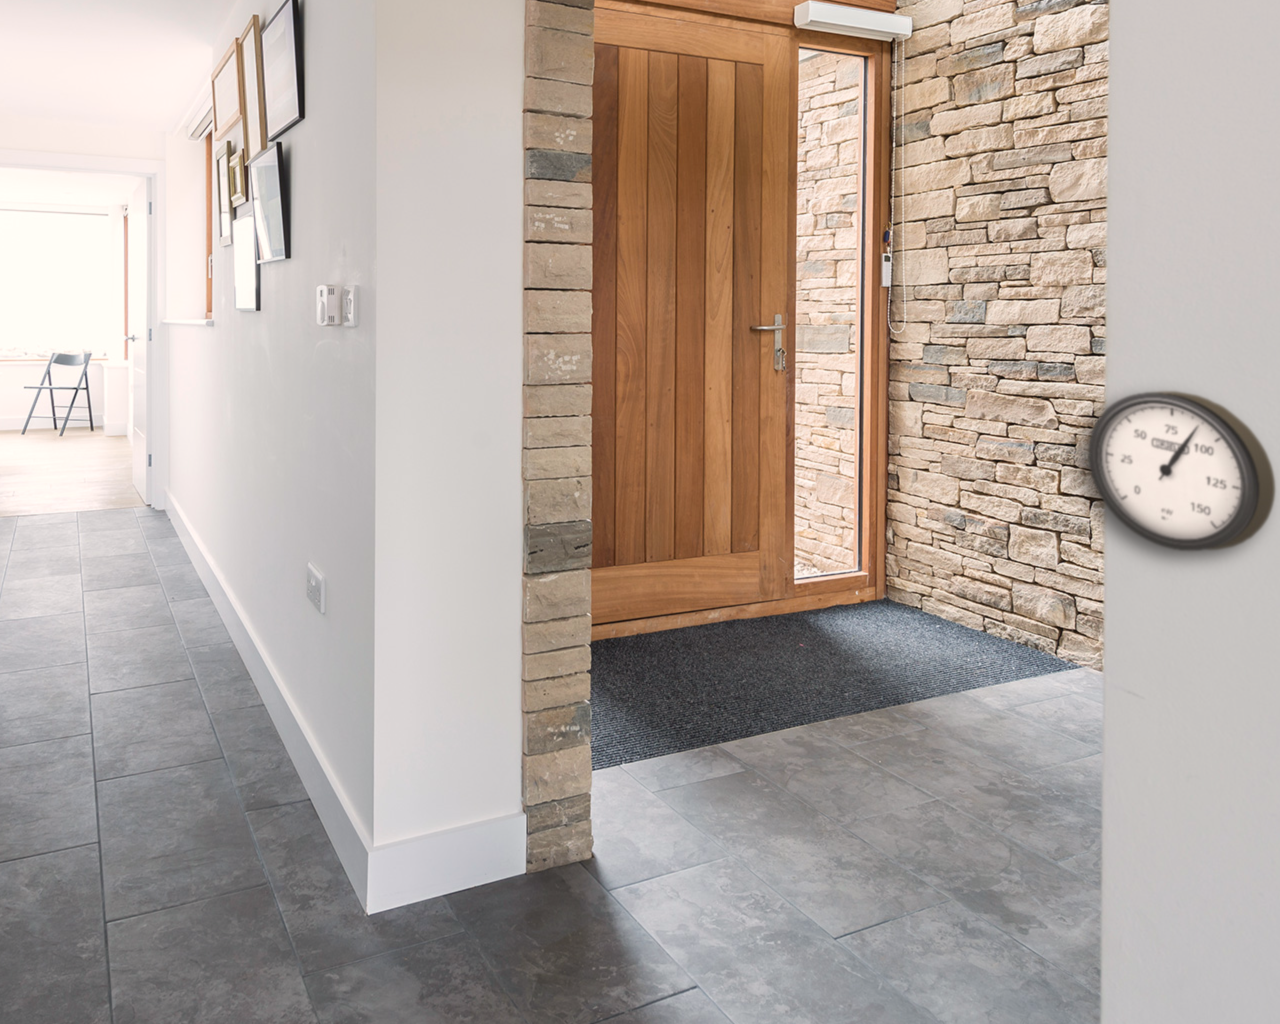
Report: 90mV
